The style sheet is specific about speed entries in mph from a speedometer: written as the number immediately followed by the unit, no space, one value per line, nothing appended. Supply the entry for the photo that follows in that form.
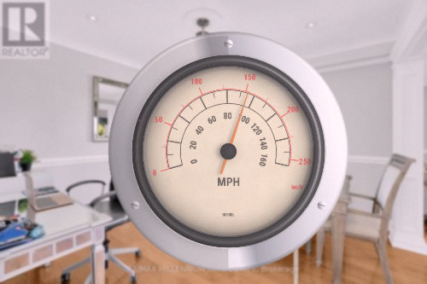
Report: 95mph
